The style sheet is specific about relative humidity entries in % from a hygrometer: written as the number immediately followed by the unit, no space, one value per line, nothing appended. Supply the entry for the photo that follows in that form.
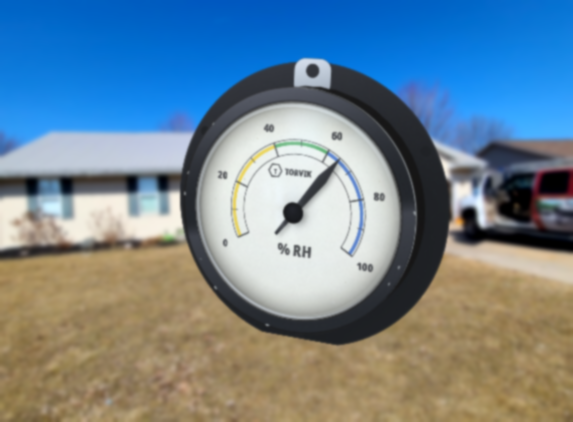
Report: 65%
